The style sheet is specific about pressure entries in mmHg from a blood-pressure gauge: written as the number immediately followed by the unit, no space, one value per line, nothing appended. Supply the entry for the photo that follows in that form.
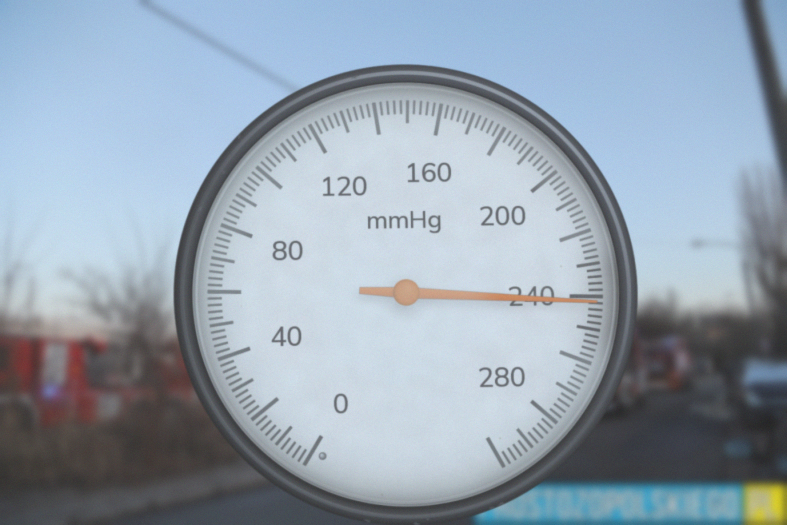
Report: 242mmHg
